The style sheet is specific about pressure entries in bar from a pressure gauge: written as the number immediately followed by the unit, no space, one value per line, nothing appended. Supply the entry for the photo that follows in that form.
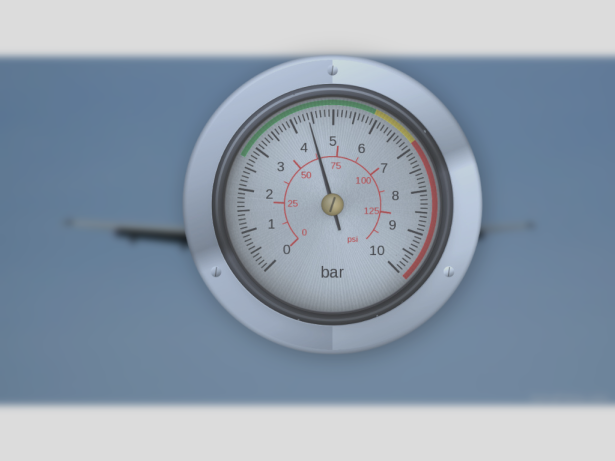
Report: 4.4bar
